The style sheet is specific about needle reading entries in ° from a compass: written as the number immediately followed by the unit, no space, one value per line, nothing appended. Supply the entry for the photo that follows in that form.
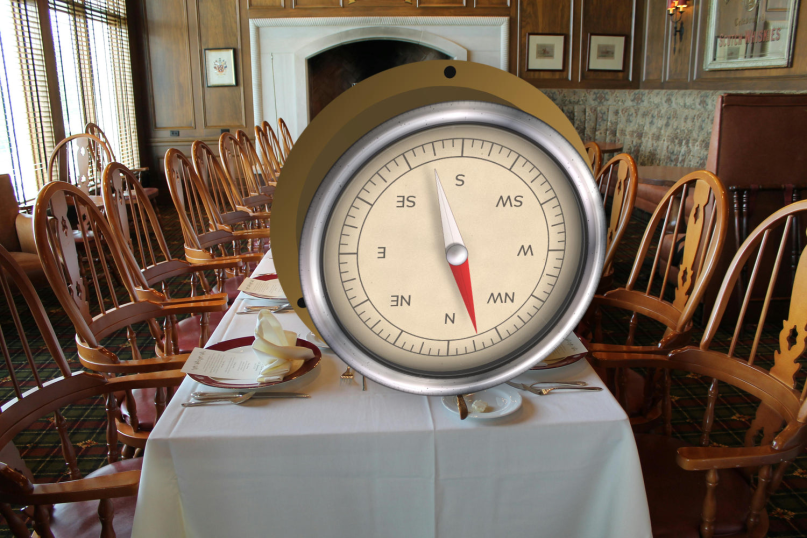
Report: 342.5°
